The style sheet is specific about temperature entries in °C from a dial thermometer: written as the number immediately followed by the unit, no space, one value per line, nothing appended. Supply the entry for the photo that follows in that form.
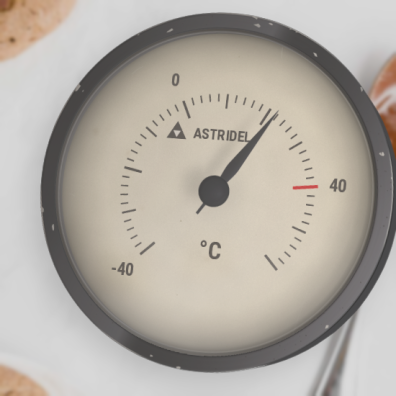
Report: 22°C
